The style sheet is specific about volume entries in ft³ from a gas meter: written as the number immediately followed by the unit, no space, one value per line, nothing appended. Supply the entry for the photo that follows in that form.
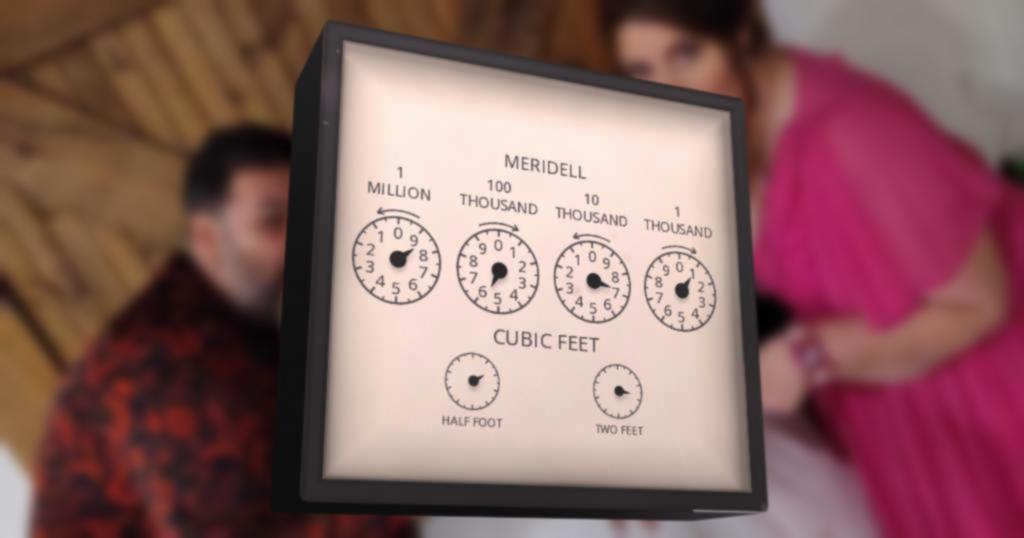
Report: 857100ft³
